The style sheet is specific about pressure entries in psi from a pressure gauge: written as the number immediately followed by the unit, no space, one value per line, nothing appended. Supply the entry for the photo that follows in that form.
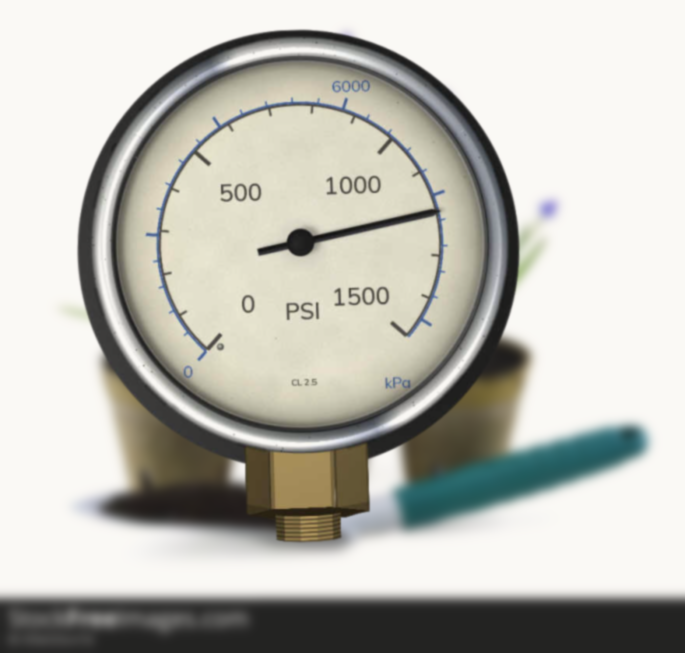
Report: 1200psi
